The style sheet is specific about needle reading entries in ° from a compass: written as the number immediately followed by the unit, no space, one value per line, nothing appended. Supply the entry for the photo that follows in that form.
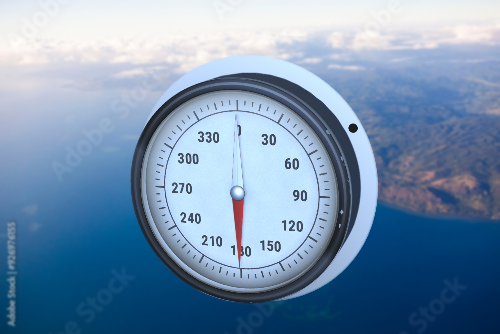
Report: 180°
